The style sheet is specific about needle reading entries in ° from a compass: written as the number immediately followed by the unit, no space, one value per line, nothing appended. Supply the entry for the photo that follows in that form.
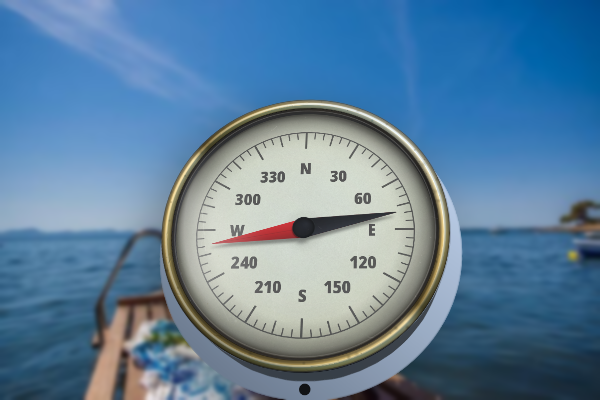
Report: 260°
